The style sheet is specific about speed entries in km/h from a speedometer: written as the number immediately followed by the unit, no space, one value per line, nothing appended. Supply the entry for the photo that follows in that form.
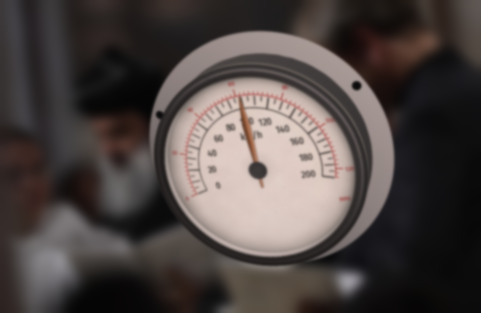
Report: 100km/h
